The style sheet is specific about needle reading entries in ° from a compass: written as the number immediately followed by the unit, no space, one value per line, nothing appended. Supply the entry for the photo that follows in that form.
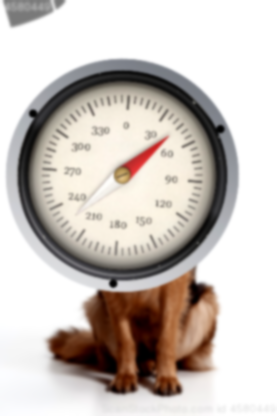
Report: 45°
